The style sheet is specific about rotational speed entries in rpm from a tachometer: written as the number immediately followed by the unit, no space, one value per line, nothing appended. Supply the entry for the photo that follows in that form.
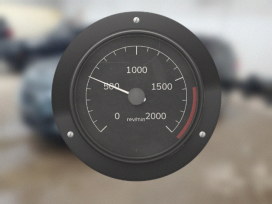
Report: 500rpm
